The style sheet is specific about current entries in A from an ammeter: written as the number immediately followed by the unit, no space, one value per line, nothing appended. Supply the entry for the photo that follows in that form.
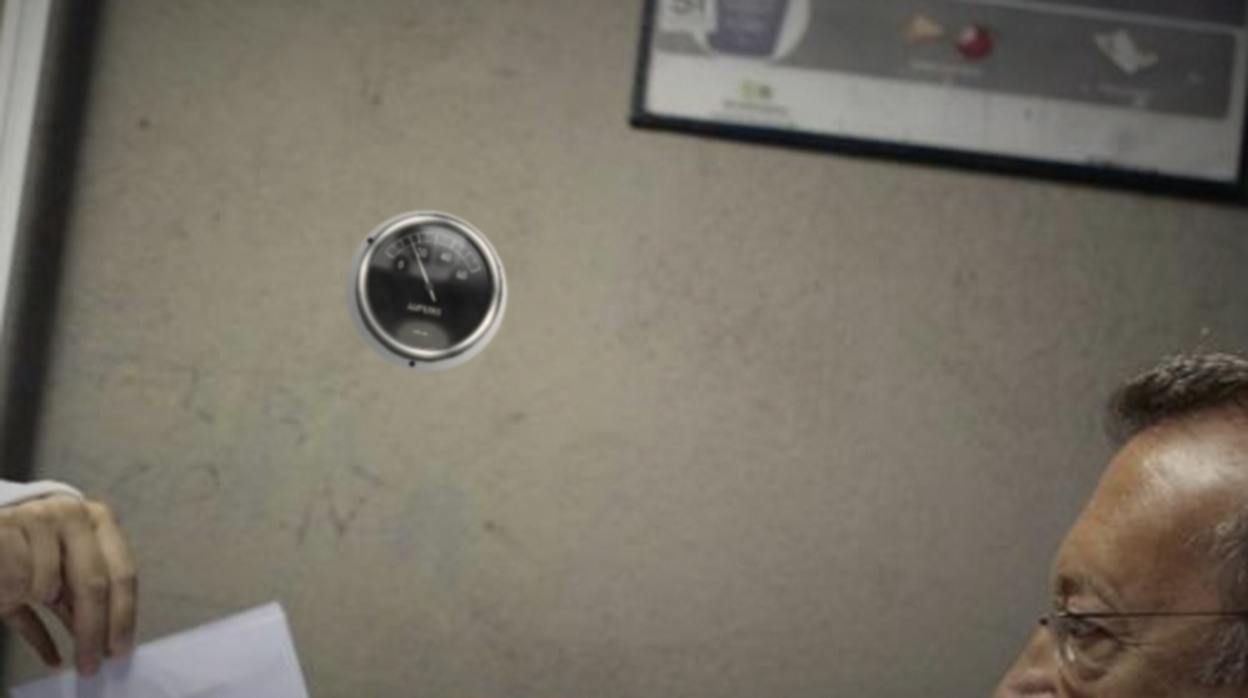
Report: 15A
